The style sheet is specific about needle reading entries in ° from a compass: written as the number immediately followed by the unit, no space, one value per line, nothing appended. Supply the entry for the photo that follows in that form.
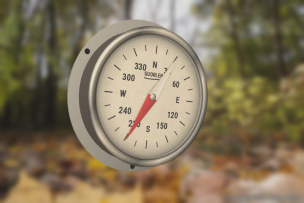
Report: 210°
